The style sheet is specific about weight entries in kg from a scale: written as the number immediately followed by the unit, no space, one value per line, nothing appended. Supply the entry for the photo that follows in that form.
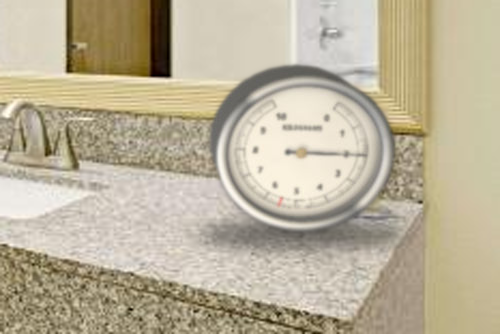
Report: 2kg
